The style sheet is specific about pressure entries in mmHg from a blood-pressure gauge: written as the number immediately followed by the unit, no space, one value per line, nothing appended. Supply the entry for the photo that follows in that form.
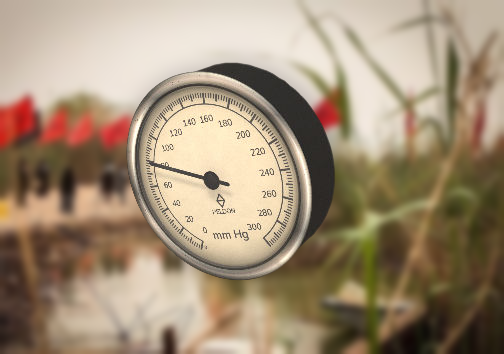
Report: 80mmHg
